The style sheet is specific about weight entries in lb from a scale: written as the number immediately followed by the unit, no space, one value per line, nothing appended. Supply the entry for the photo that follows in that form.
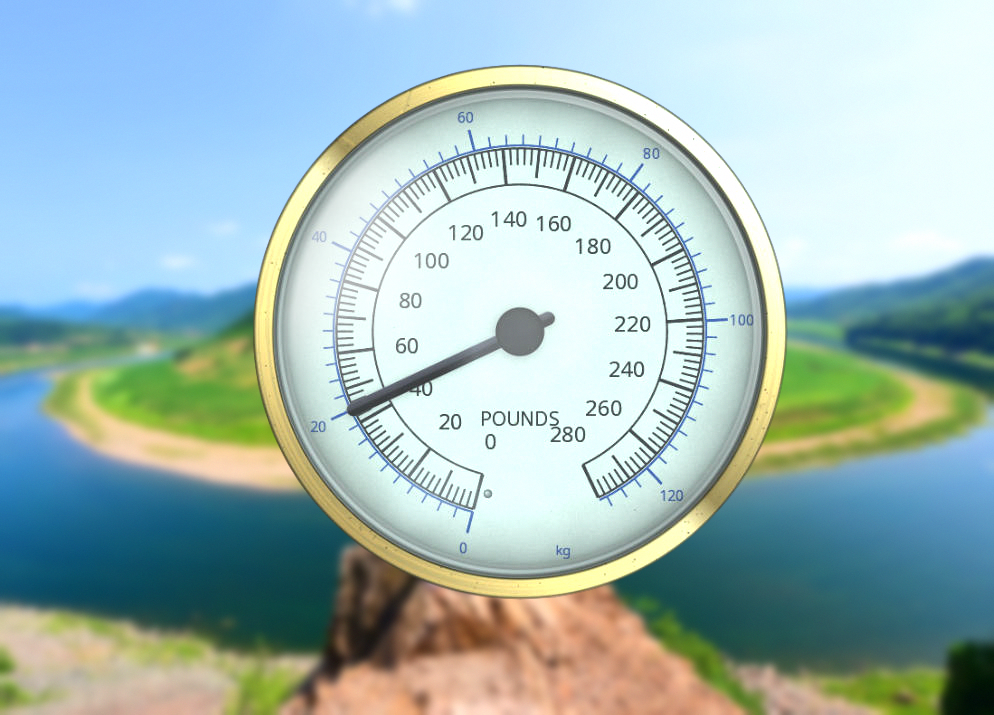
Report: 44lb
